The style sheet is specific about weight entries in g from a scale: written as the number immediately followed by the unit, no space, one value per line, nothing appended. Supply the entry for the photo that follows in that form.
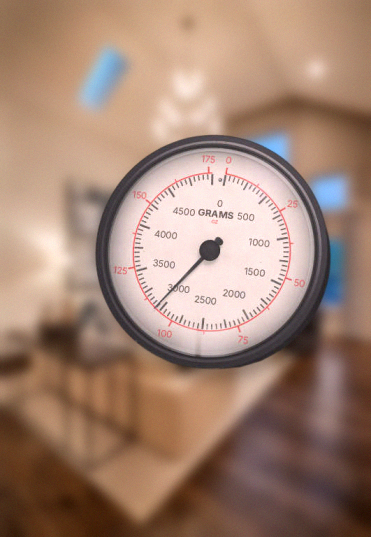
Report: 3050g
